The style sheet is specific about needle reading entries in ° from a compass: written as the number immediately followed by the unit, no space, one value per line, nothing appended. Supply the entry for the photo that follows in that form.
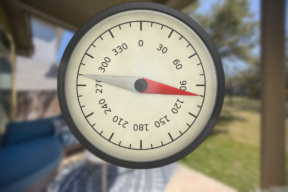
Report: 100°
